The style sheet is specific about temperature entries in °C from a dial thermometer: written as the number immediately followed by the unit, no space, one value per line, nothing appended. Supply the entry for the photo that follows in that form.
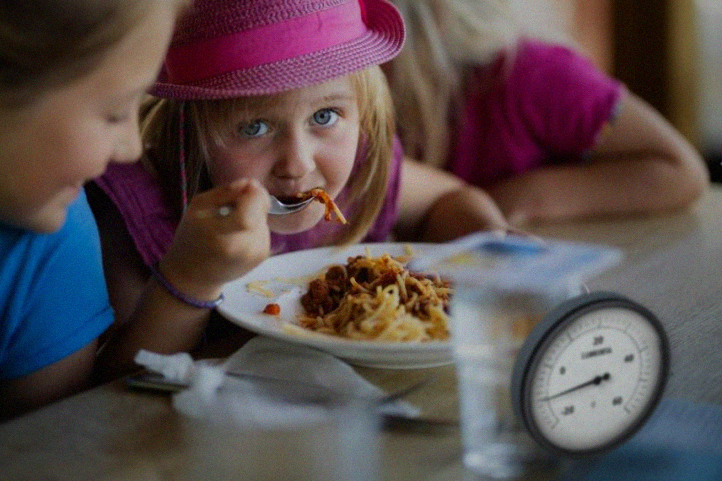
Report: -10°C
